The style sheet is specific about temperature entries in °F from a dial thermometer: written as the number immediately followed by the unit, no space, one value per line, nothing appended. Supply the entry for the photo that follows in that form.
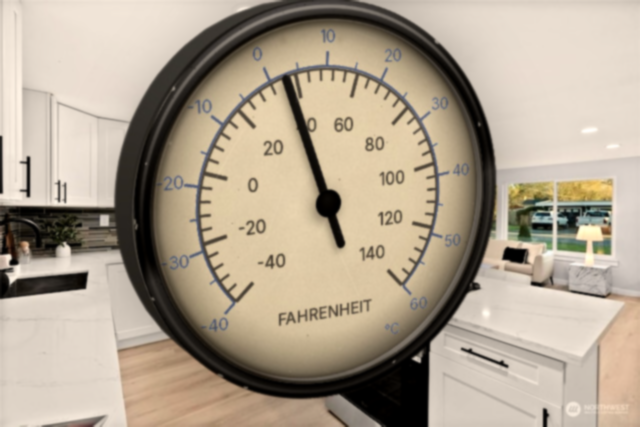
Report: 36°F
